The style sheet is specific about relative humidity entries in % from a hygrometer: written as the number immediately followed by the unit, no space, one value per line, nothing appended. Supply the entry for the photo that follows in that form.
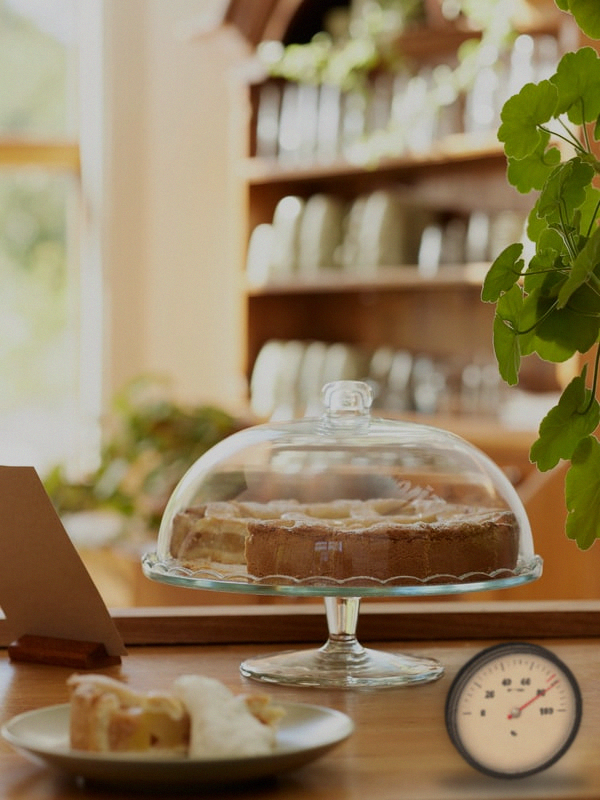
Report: 80%
